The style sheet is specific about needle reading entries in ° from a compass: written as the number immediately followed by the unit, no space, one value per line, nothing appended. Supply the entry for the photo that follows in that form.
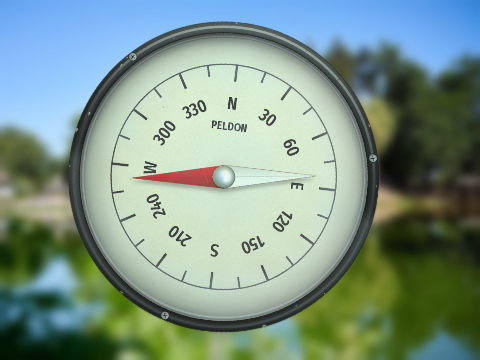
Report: 262.5°
